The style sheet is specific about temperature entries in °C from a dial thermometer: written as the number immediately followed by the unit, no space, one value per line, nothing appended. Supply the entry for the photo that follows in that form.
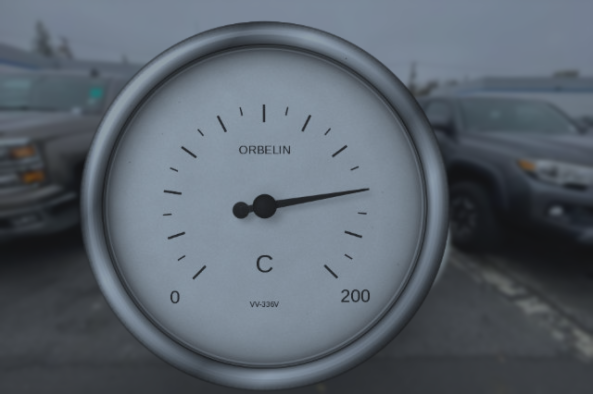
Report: 160°C
